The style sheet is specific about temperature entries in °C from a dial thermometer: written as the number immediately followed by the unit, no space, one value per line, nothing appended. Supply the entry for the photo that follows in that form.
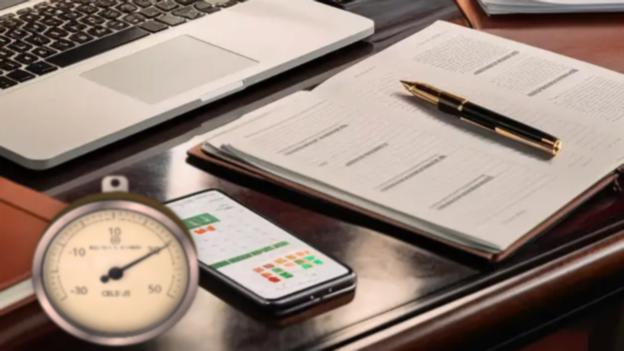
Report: 30°C
